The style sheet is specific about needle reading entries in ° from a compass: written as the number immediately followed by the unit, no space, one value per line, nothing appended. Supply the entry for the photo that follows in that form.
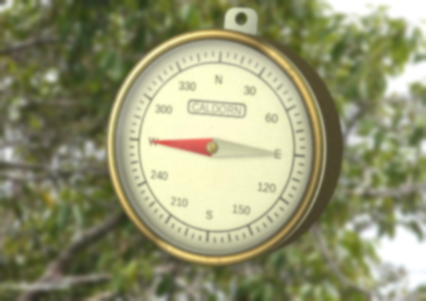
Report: 270°
